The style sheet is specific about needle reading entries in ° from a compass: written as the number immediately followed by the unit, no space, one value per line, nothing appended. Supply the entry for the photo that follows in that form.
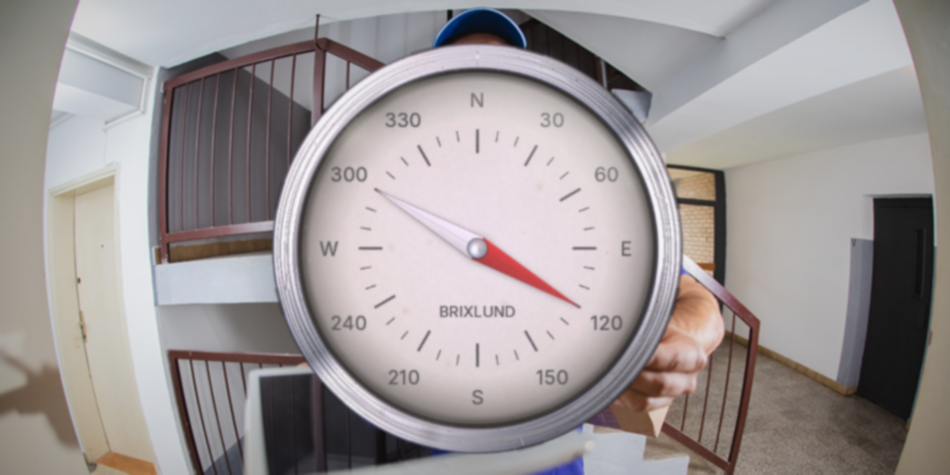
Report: 120°
